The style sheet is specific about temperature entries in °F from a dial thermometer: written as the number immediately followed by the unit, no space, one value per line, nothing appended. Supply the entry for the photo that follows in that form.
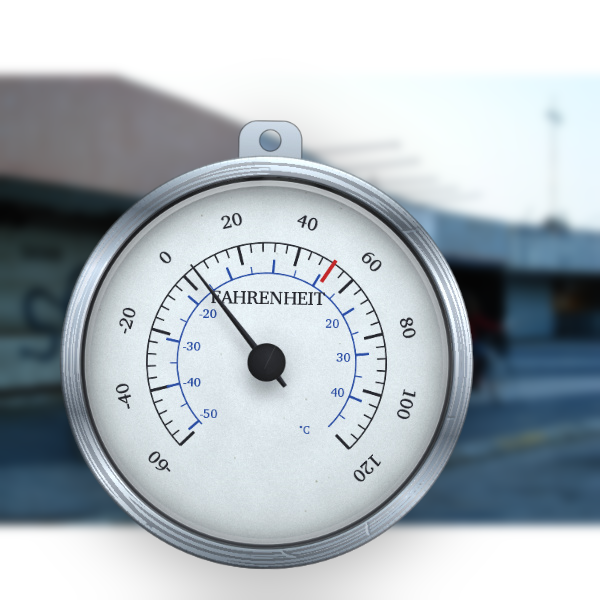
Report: 4°F
